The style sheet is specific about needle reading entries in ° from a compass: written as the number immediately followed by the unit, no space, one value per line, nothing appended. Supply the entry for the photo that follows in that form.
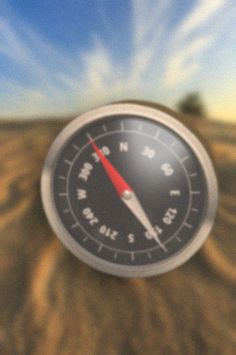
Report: 330°
